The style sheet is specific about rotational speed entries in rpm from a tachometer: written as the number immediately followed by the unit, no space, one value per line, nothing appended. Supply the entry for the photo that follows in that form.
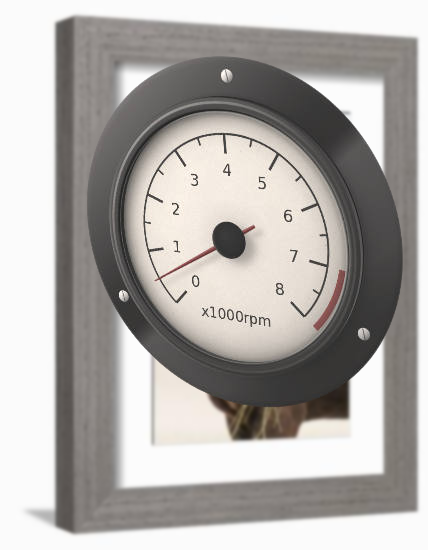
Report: 500rpm
